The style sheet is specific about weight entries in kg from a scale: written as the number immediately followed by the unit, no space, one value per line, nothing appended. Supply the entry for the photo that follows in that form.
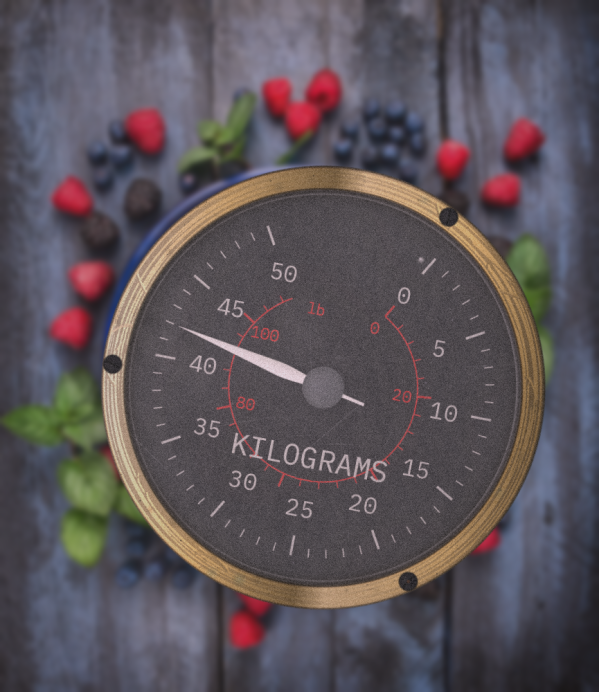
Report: 42kg
